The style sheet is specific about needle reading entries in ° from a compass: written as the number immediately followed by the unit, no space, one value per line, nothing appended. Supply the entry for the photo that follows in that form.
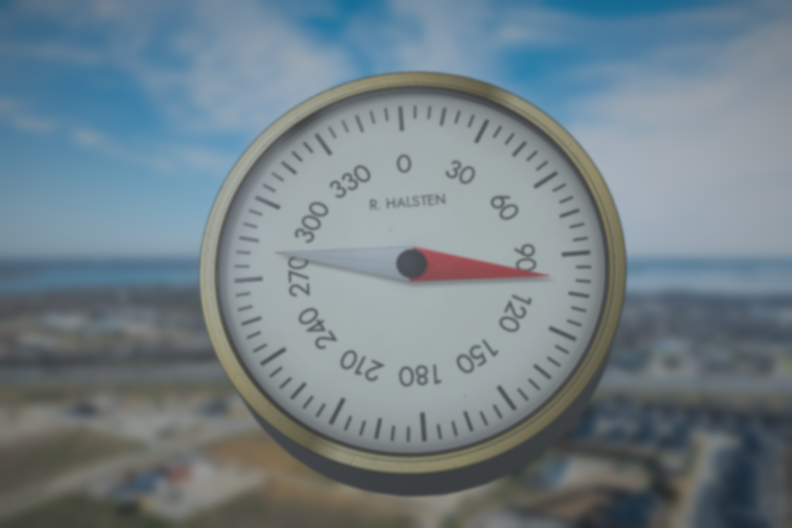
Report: 100°
